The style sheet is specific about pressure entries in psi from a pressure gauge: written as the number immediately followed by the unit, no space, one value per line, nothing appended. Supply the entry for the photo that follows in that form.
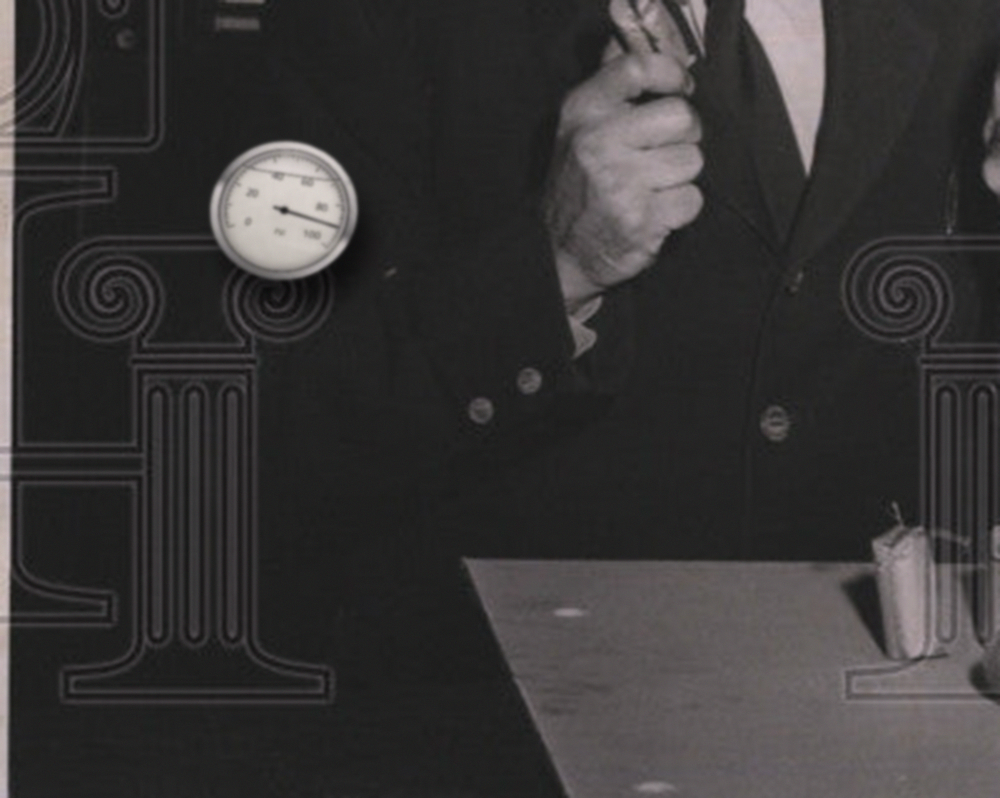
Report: 90psi
